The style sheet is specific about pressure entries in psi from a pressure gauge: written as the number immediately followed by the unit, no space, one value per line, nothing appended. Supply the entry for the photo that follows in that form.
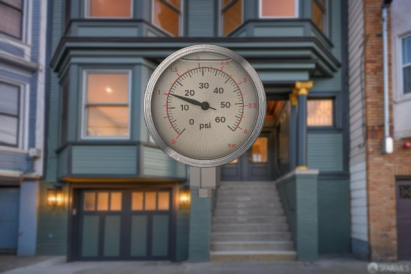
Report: 15psi
